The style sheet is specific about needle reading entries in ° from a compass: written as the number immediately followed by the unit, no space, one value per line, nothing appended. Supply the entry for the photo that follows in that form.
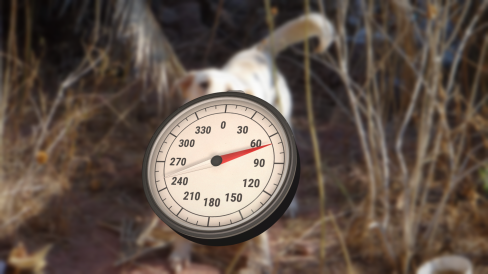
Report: 70°
